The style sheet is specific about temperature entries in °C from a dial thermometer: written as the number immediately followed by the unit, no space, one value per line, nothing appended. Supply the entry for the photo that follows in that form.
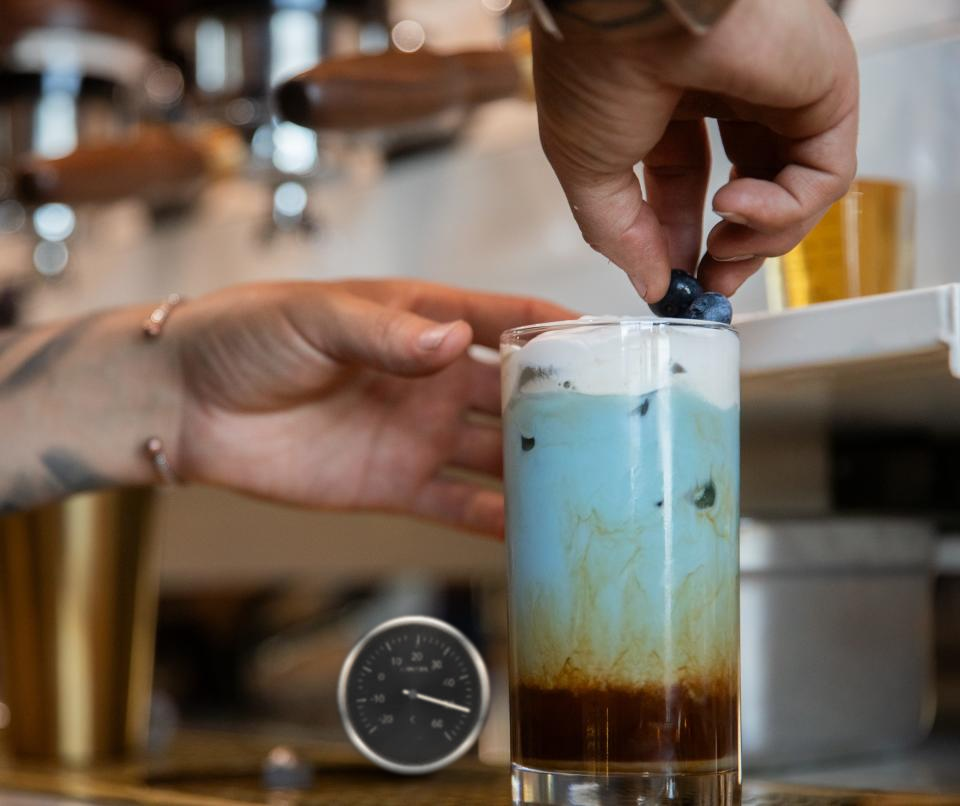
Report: 50°C
